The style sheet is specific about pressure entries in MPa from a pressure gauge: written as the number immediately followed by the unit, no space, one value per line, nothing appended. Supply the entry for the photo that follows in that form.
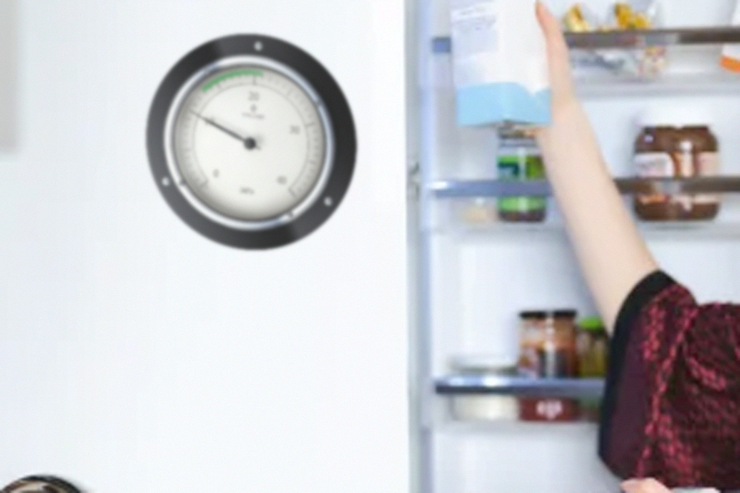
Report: 10MPa
